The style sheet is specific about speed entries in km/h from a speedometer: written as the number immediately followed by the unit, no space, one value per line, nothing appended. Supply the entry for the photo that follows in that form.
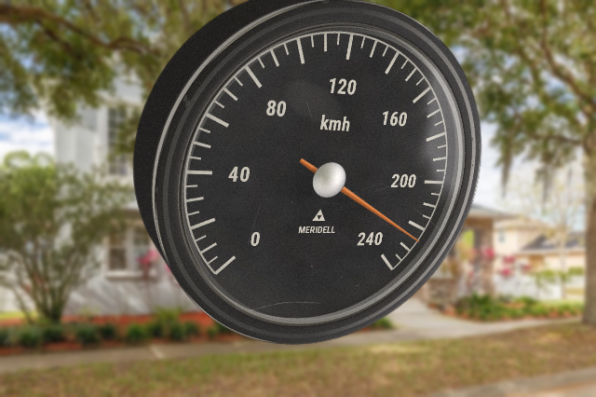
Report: 225km/h
